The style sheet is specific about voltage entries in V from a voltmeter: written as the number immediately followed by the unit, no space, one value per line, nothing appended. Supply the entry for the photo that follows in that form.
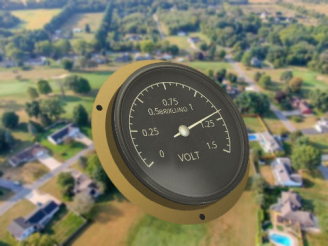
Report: 1.2V
